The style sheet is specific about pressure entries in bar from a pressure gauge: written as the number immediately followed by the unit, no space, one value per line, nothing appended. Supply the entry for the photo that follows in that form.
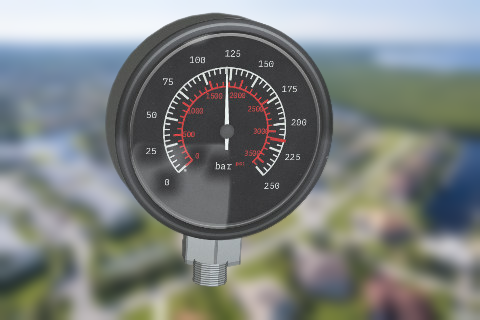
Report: 120bar
